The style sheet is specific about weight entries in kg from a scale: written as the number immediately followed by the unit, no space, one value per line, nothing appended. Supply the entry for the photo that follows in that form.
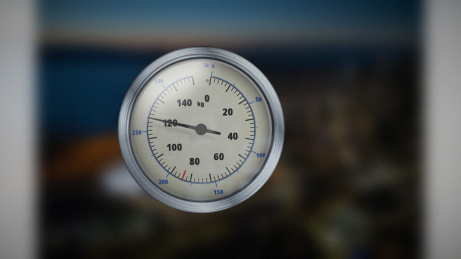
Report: 120kg
